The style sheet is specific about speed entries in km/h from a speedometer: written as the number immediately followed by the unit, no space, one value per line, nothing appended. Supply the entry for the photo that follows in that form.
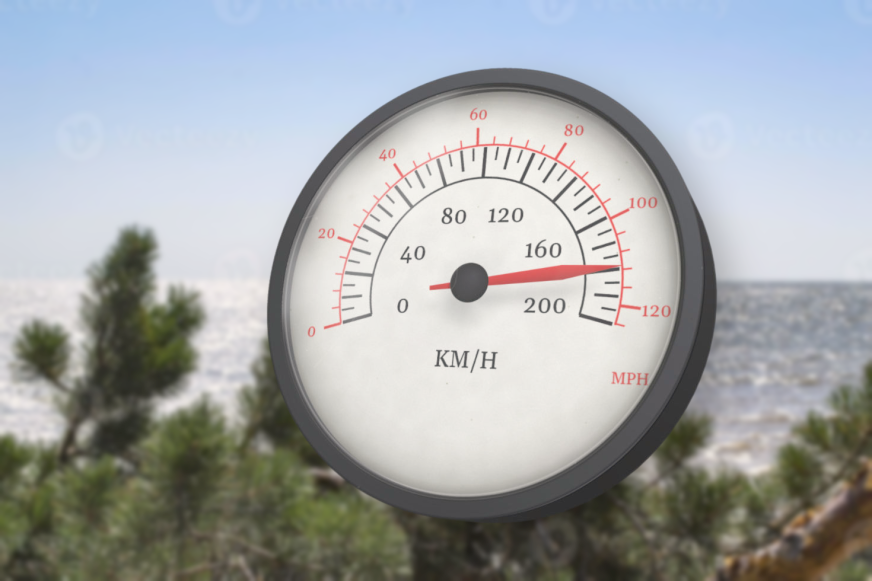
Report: 180km/h
